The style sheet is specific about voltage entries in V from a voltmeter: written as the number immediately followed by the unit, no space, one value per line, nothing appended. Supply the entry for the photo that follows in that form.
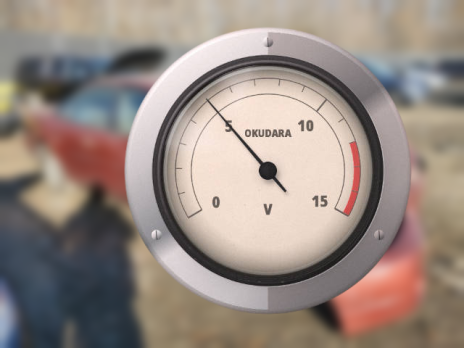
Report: 5V
